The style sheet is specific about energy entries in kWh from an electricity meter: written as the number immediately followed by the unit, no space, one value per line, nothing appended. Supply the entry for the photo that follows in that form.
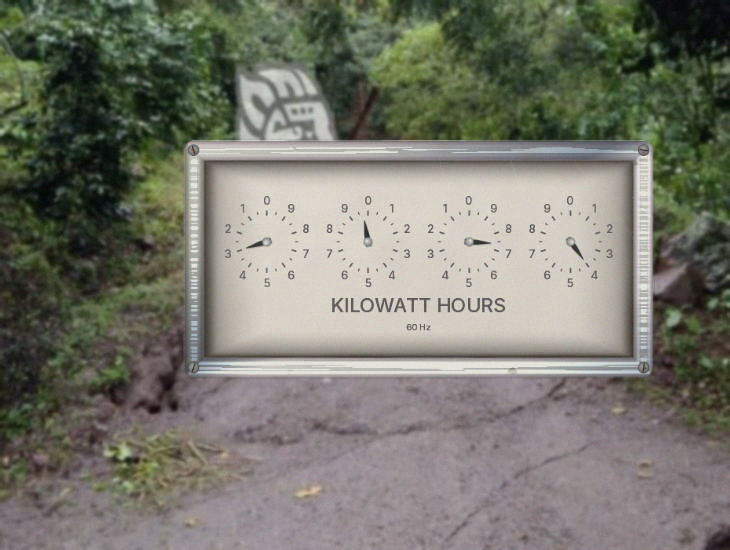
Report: 2974kWh
